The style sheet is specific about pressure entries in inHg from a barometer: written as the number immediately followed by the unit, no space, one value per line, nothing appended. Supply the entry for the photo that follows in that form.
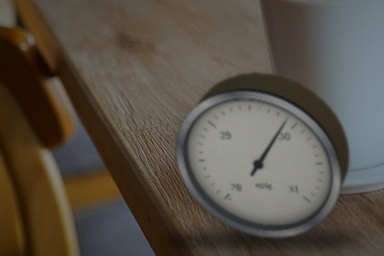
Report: 29.9inHg
